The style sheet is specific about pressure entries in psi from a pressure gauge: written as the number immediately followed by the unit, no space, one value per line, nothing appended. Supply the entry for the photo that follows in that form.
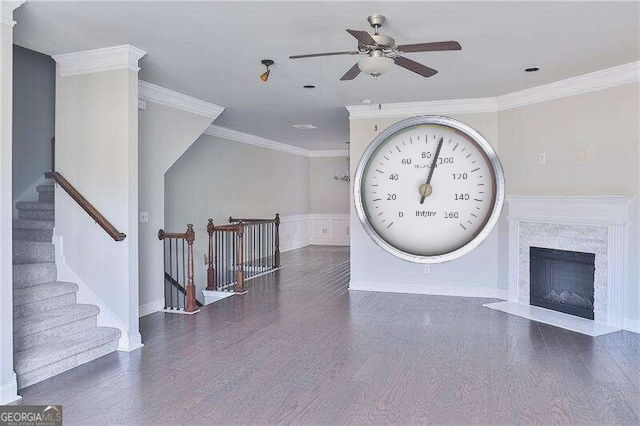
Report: 90psi
